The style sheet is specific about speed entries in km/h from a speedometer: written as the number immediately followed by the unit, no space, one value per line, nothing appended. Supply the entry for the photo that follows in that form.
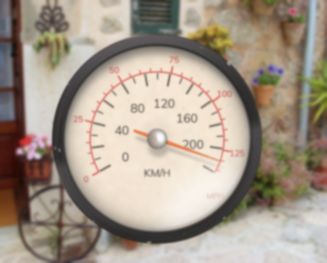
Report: 210km/h
